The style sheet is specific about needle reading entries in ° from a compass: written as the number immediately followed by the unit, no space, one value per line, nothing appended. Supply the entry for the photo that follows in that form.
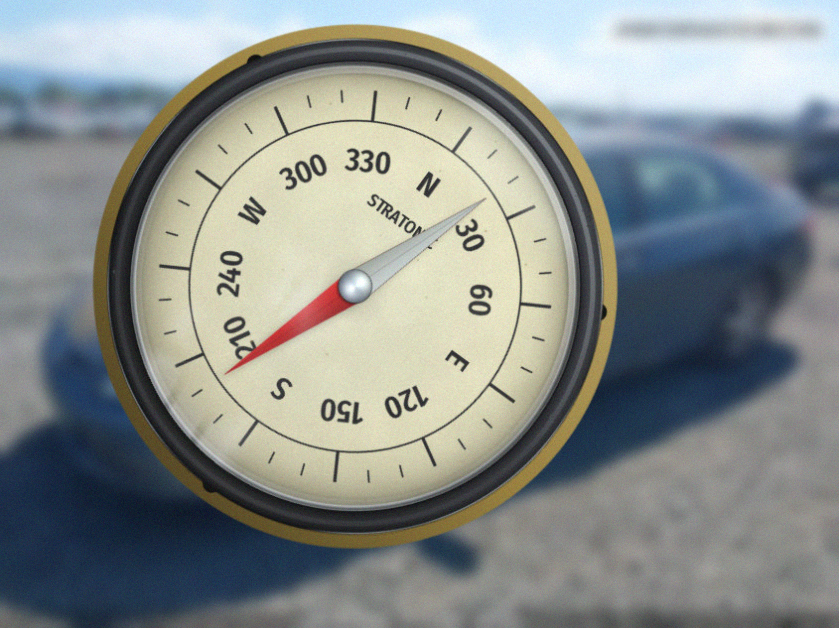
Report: 200°
